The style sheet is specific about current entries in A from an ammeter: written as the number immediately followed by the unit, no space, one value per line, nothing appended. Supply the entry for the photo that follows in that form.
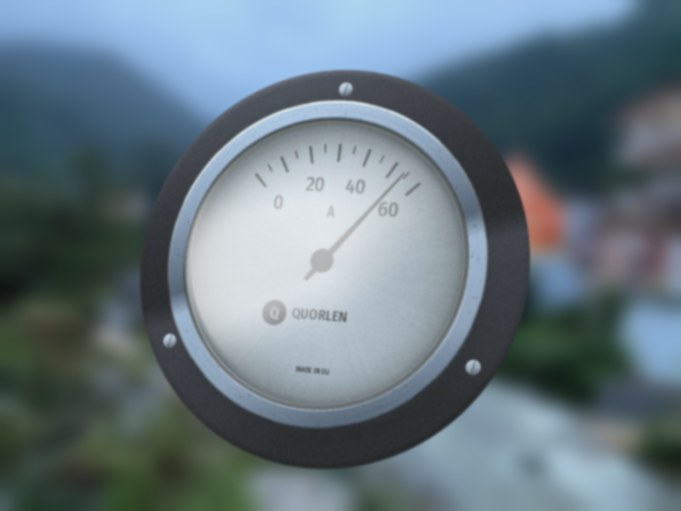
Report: 55A
